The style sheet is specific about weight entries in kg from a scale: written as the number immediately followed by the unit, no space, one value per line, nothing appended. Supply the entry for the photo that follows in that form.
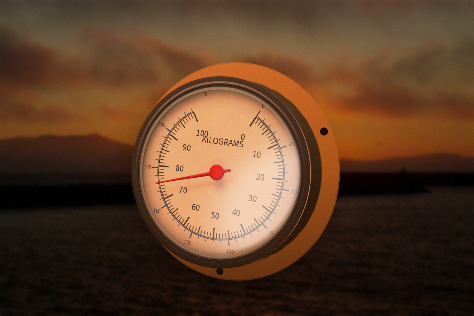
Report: 75kg
